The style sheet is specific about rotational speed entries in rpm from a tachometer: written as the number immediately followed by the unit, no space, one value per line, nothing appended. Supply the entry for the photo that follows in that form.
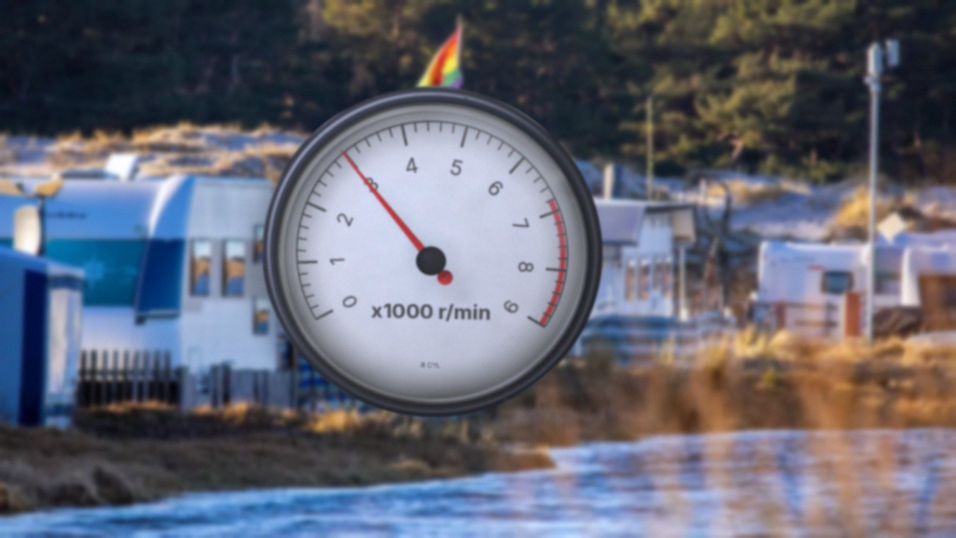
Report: 3000rpm
